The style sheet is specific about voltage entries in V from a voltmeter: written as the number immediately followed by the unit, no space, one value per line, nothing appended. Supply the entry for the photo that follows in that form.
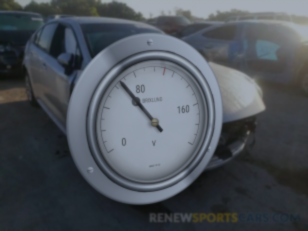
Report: 65V
